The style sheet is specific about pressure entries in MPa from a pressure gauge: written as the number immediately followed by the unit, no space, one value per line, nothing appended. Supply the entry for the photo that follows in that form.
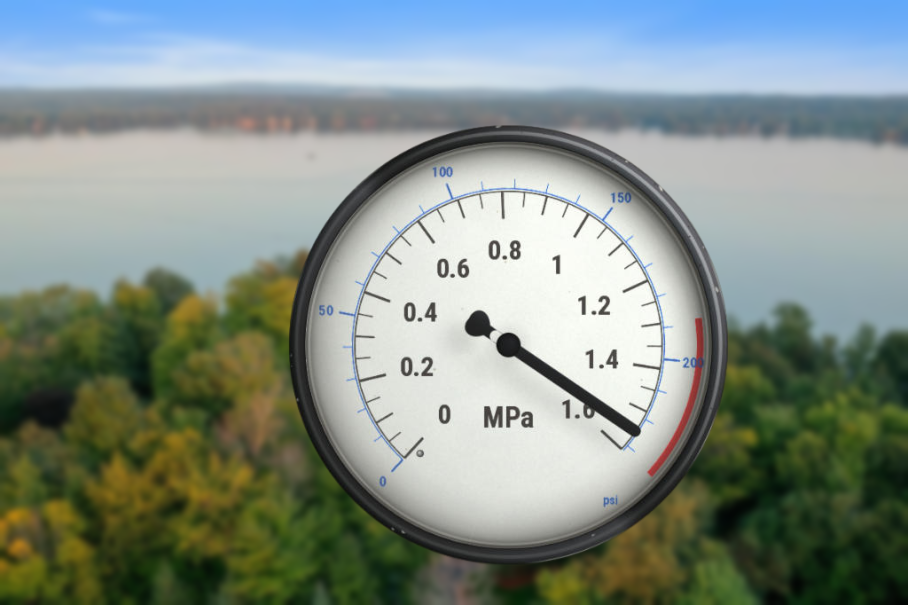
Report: 1.55MPa
